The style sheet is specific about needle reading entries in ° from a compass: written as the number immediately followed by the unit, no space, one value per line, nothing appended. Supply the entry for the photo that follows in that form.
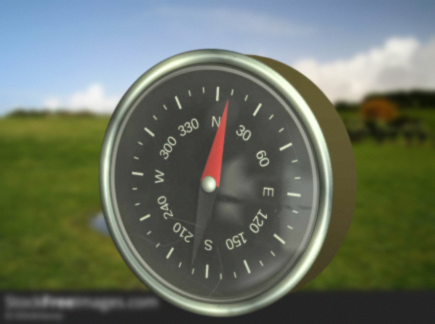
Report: 10°
